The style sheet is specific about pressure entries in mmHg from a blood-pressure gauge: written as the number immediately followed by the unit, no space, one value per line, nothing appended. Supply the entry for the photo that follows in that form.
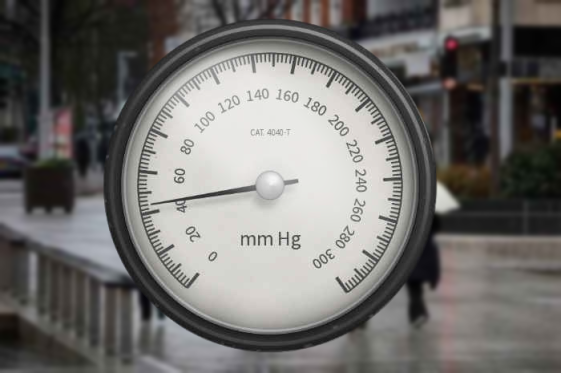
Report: 44mmHg
